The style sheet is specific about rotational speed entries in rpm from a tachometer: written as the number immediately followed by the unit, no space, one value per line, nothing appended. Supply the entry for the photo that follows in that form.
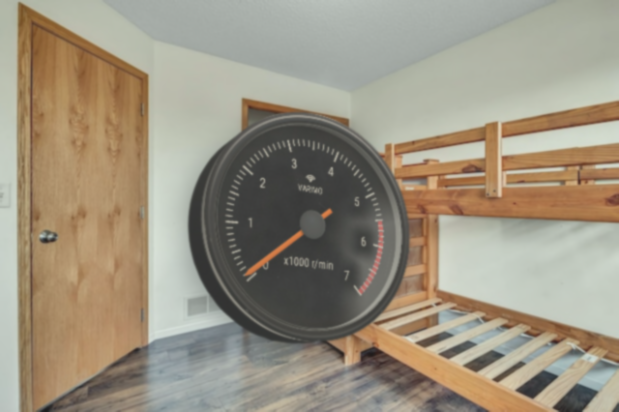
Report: 100rpm
